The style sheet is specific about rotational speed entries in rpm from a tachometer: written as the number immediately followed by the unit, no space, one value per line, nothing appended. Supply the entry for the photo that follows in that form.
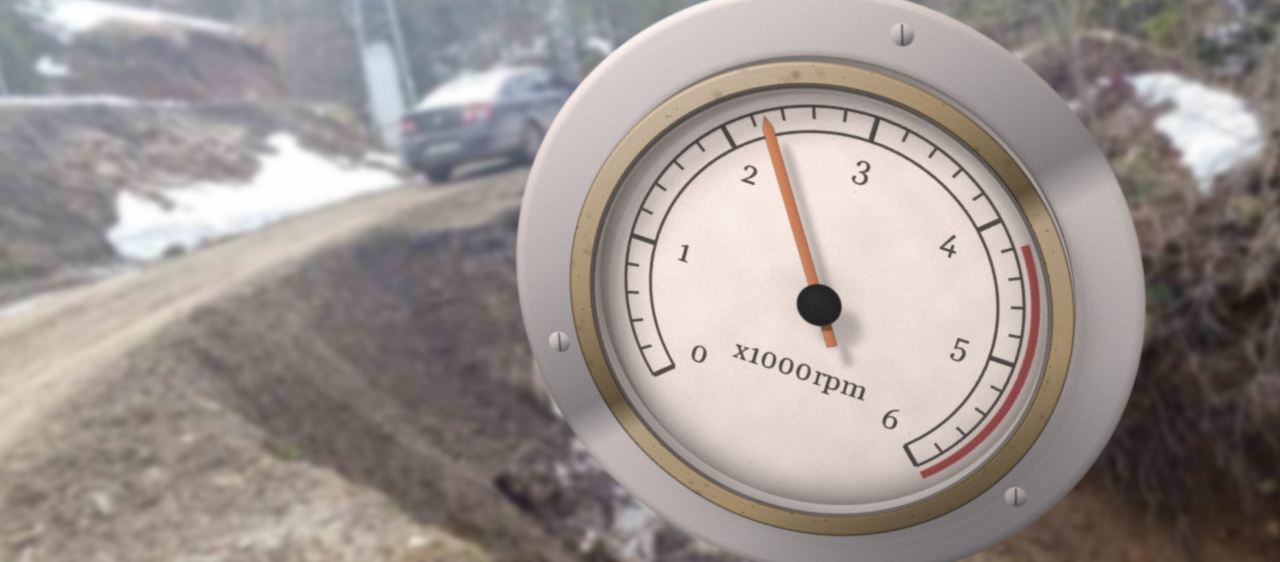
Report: 2300rpm
